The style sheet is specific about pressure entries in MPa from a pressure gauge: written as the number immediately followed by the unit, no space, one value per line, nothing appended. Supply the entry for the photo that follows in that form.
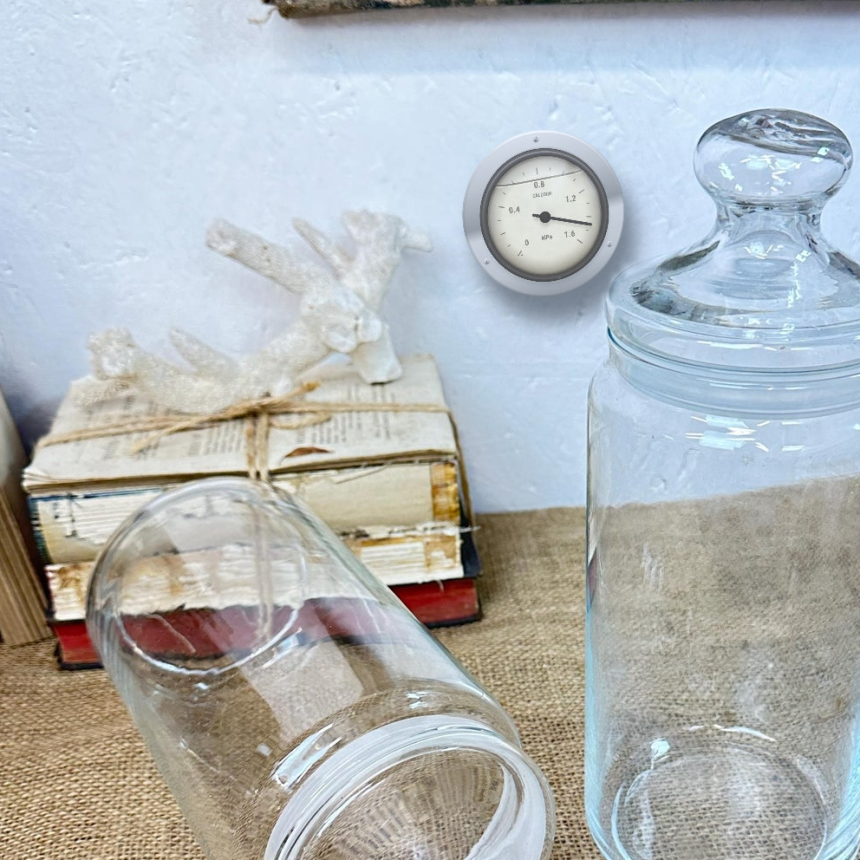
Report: 1.45MPa
